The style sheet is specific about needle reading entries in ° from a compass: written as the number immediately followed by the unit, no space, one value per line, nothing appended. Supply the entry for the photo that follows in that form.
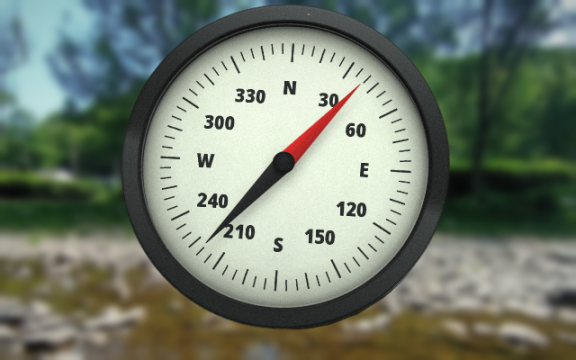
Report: 40°
